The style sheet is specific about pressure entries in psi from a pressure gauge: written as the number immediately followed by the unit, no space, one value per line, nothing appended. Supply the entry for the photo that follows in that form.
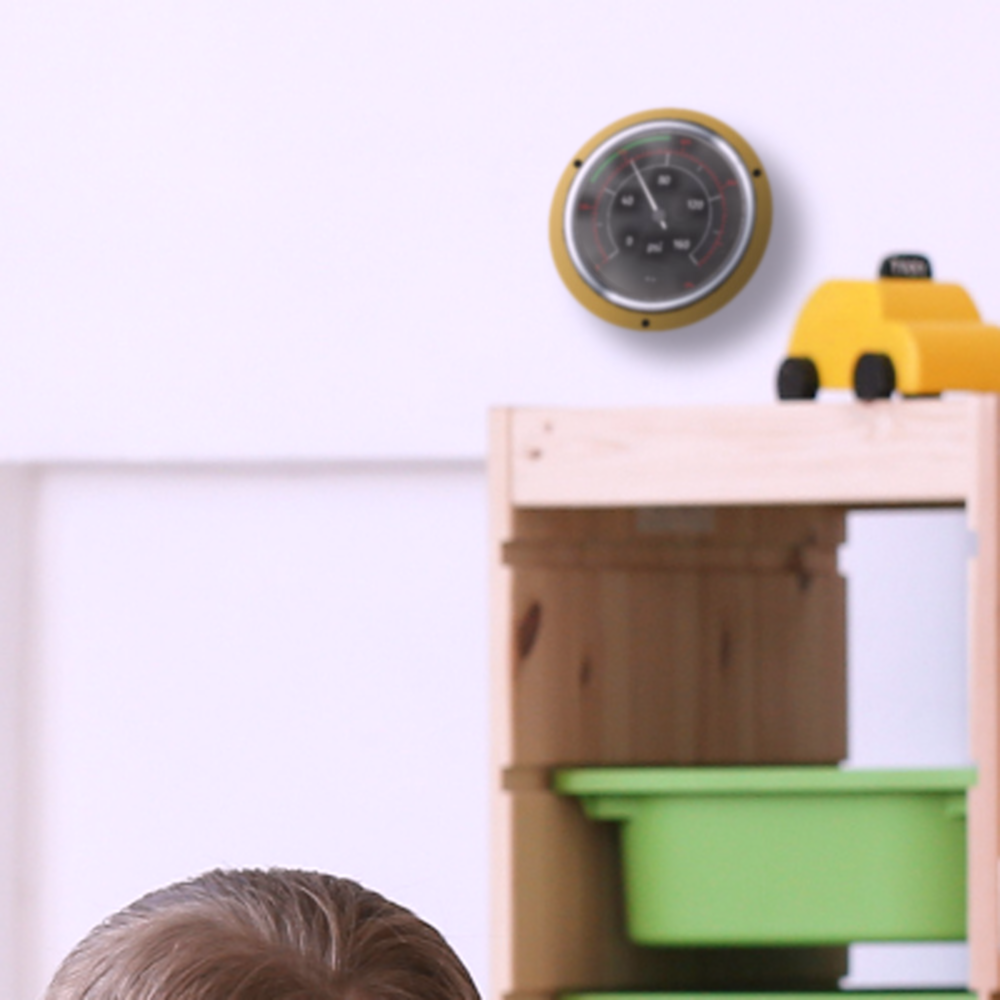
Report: 60psi
